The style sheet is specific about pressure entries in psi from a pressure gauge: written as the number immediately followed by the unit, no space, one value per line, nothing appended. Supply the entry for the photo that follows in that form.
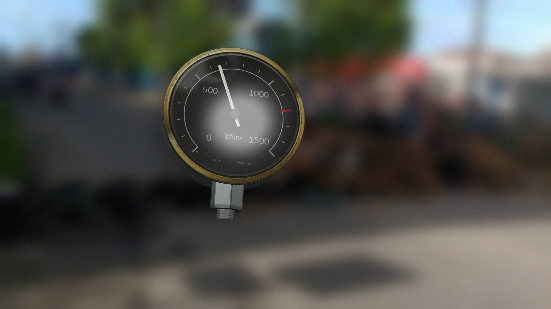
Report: 650psi
